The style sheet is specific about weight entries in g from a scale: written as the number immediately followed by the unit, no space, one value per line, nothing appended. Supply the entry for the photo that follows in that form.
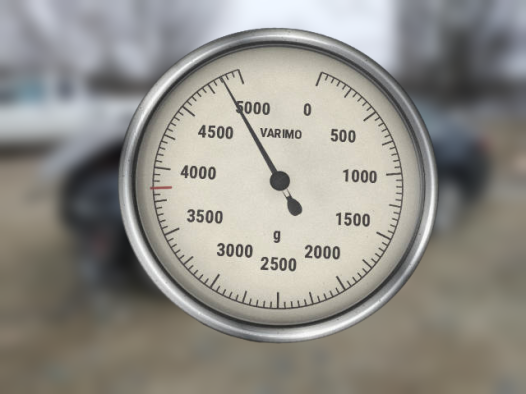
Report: 4850g
